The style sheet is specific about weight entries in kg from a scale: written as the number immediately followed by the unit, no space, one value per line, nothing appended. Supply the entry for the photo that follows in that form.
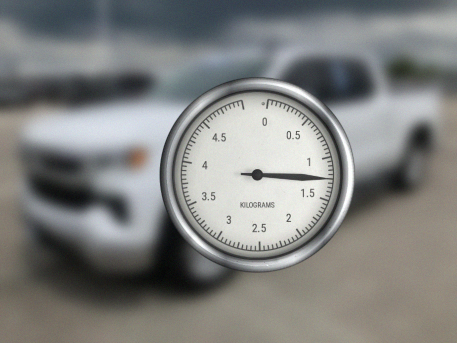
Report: 1.25kg
